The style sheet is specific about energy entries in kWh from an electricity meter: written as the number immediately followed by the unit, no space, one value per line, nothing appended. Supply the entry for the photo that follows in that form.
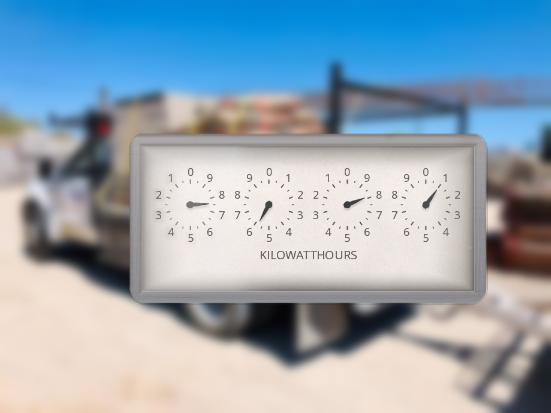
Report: 7581kWh
